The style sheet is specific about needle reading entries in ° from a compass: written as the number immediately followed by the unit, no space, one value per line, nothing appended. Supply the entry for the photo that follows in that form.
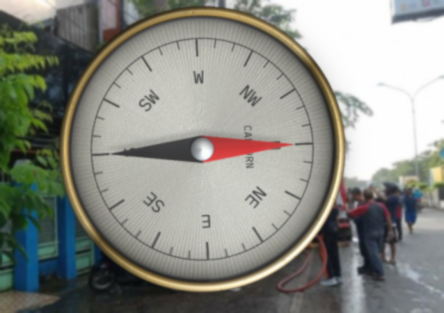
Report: 0°
